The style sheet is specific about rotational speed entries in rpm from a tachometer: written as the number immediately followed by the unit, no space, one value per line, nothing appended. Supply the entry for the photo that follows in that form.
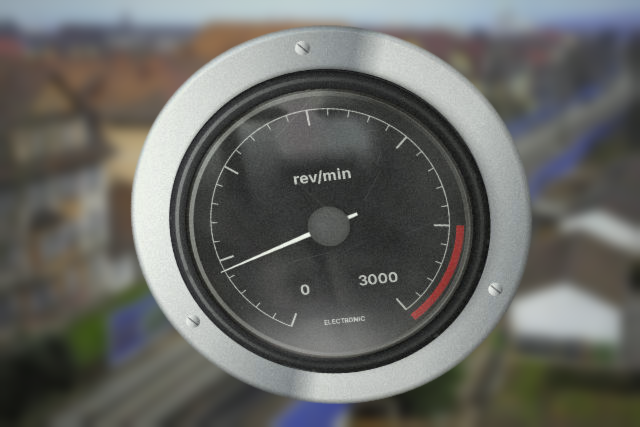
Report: 450rpm
